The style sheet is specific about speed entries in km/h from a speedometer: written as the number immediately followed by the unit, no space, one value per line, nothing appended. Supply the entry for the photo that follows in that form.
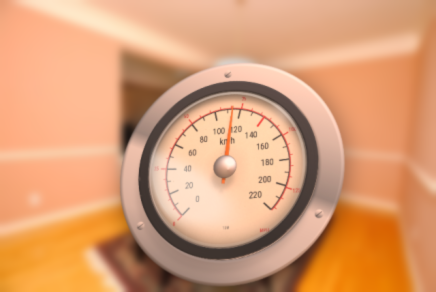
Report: 115km/h
